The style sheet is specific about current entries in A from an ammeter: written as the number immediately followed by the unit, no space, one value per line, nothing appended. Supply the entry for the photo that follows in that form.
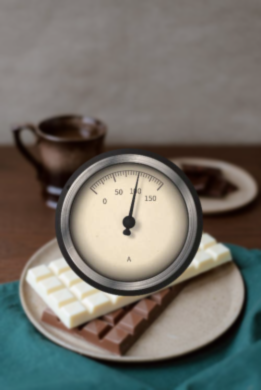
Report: 100A
